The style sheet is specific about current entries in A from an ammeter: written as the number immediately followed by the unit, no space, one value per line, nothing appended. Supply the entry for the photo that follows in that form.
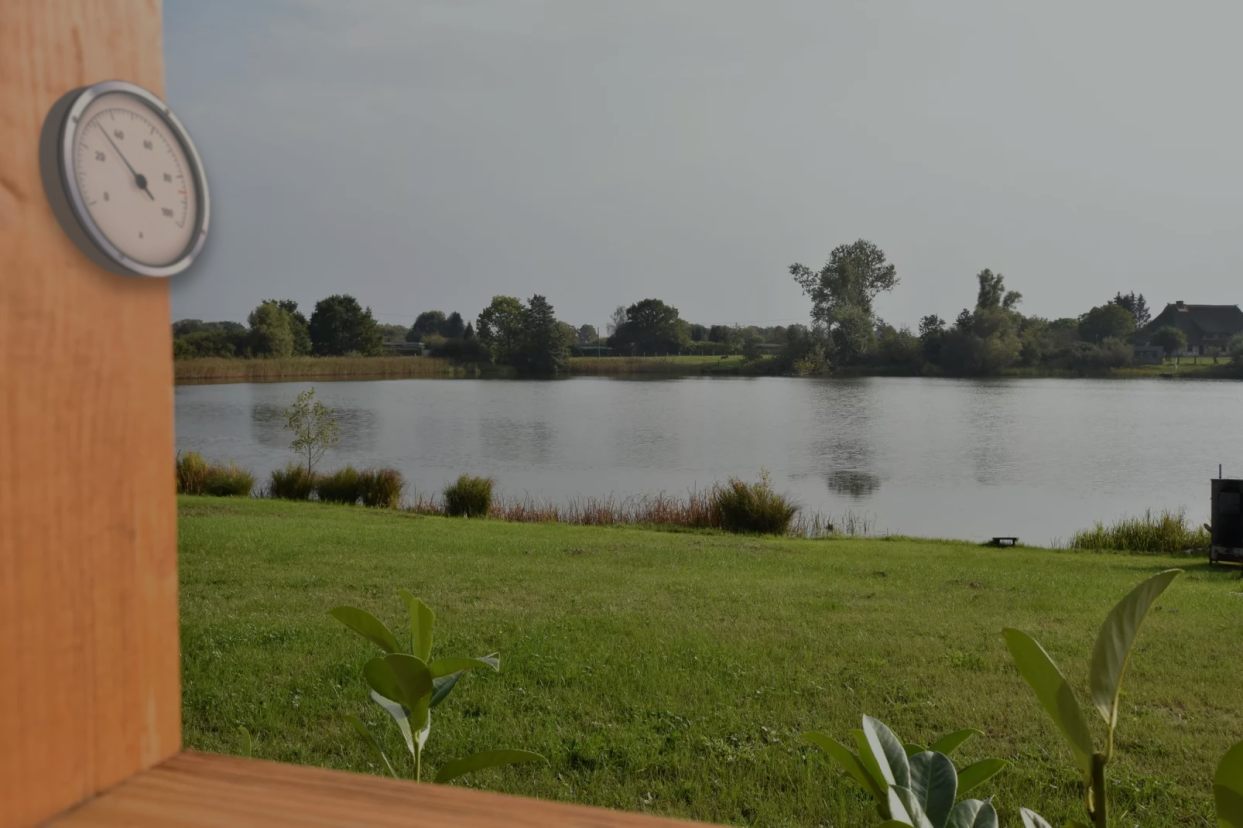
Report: 30A
